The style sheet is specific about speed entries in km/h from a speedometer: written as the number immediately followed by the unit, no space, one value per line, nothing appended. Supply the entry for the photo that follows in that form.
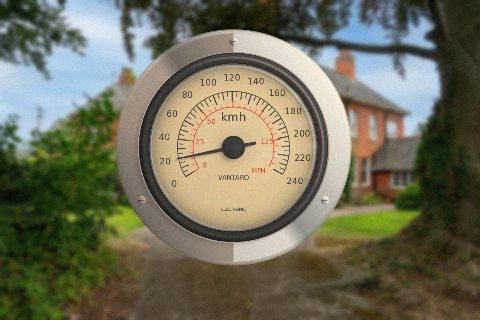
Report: 20km/h
